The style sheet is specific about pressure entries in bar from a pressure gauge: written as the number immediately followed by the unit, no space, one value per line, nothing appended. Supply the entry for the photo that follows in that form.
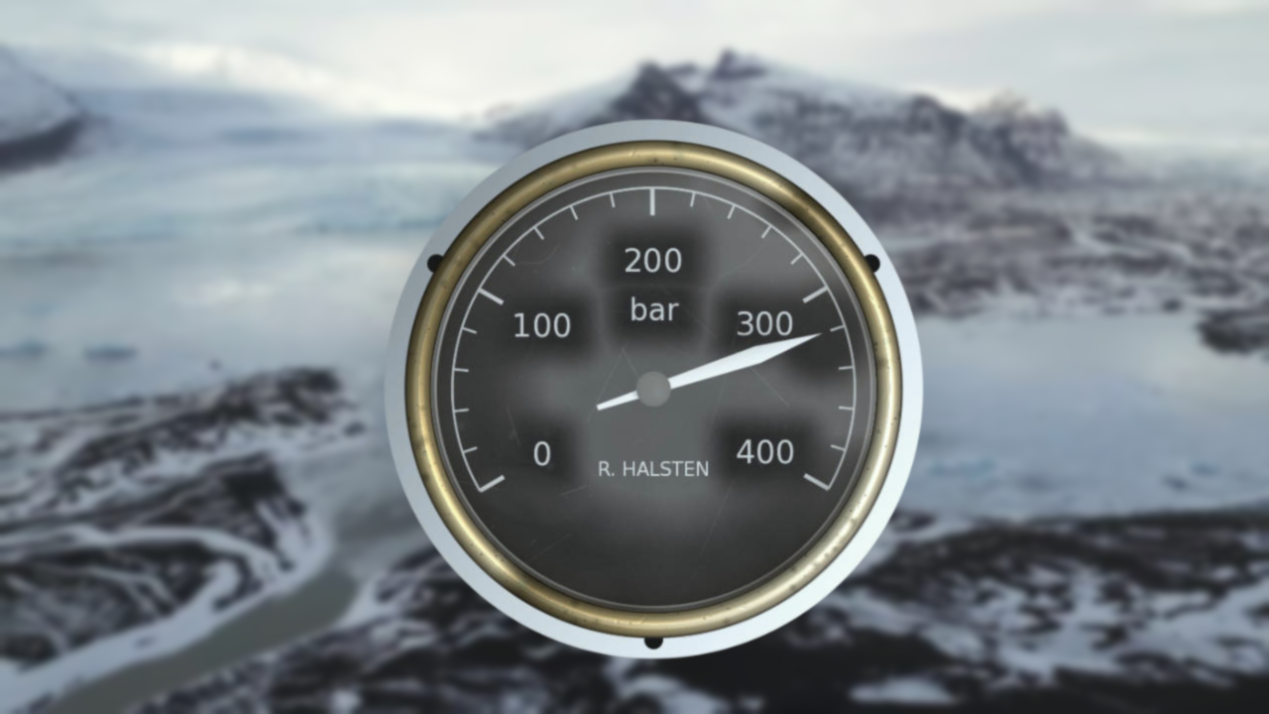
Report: 320bar
